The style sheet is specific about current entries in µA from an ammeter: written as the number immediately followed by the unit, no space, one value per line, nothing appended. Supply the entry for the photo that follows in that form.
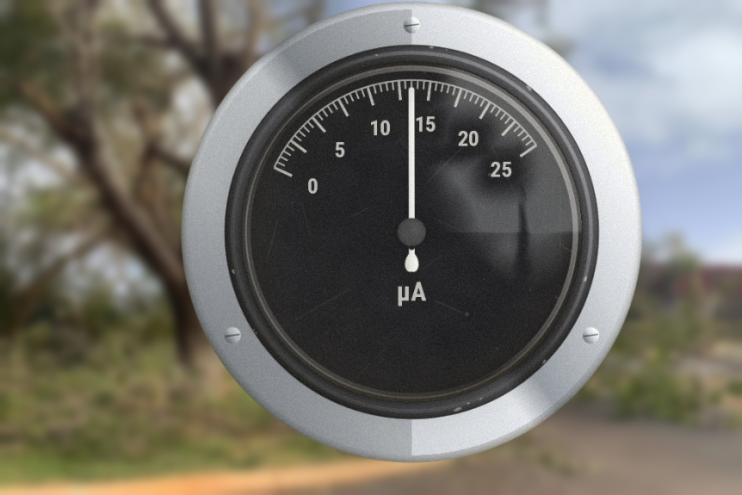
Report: 13.5µA
